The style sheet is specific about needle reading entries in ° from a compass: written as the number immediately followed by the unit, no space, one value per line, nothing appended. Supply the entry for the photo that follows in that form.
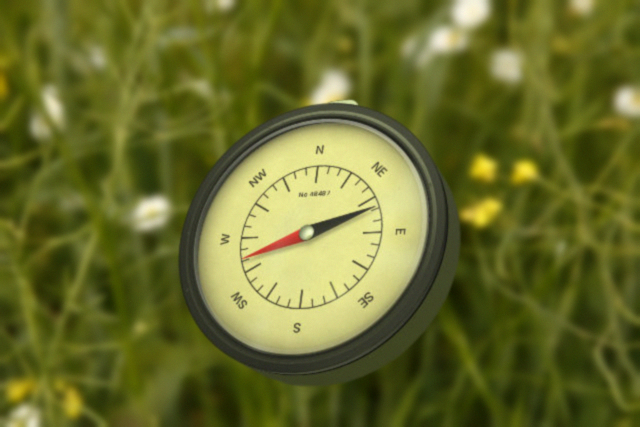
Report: 250°
